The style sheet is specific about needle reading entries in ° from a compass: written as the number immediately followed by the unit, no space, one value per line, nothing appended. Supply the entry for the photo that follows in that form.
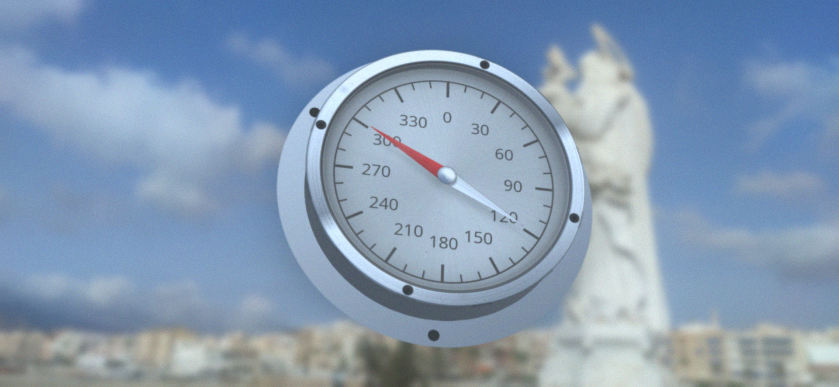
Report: 300°
